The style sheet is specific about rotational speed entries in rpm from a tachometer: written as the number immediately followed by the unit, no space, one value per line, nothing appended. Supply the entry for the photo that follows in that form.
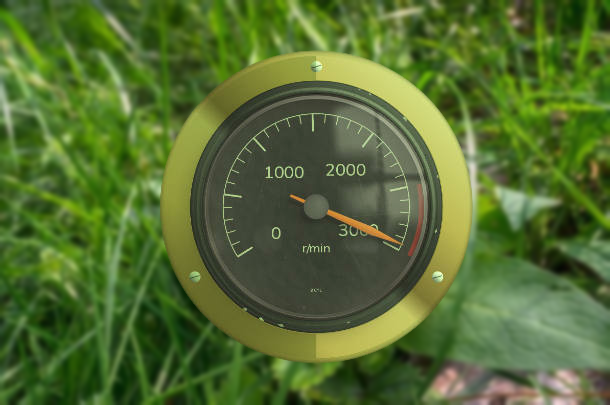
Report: 2950rpm
